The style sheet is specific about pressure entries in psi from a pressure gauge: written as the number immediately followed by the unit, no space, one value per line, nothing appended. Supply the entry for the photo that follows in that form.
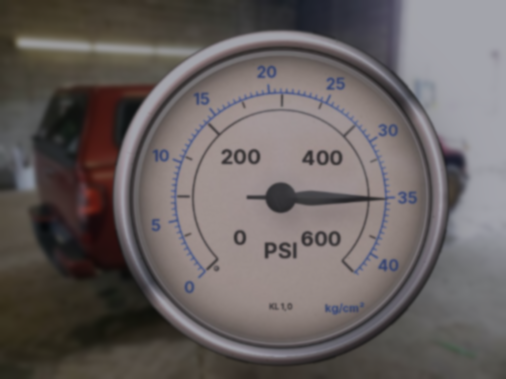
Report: 500psi
